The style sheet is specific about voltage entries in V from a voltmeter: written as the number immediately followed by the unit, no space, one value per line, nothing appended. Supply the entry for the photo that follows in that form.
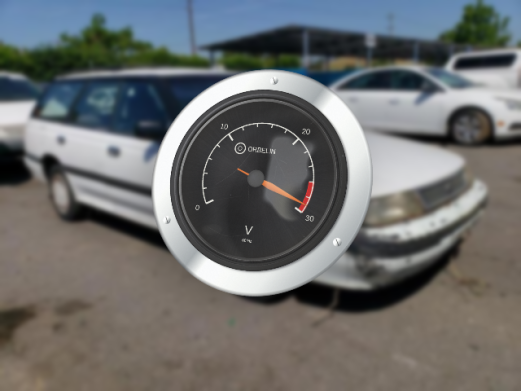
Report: 29V
